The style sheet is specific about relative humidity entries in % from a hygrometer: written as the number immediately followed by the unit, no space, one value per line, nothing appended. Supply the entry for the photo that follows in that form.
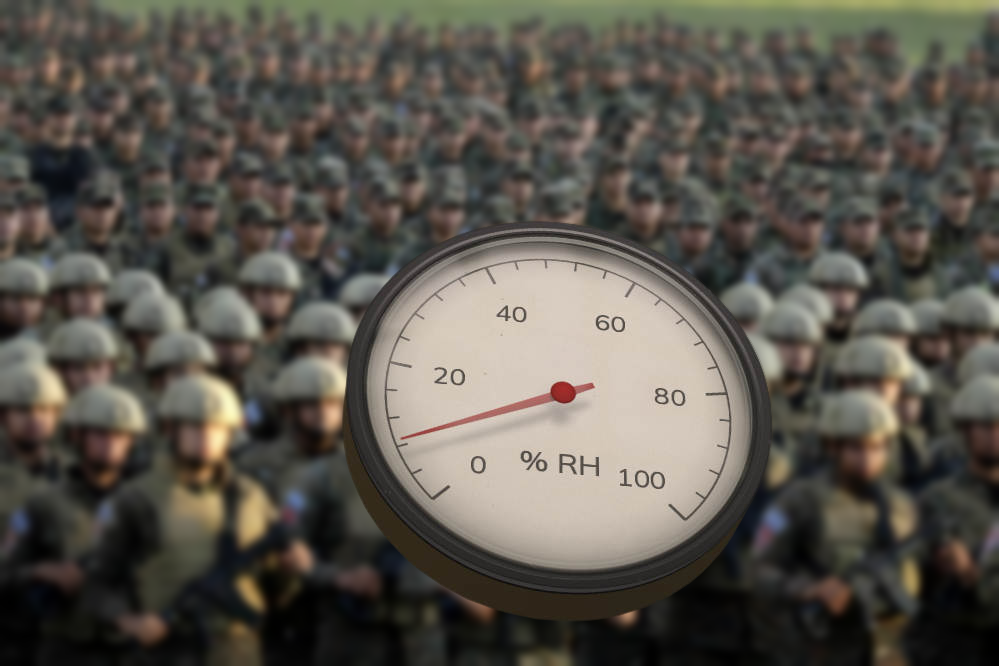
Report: 8%
